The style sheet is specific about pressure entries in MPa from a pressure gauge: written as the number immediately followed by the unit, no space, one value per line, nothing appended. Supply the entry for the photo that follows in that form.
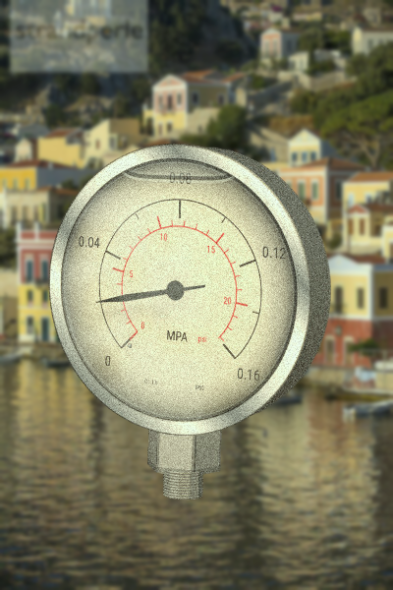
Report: 0.02MPa
